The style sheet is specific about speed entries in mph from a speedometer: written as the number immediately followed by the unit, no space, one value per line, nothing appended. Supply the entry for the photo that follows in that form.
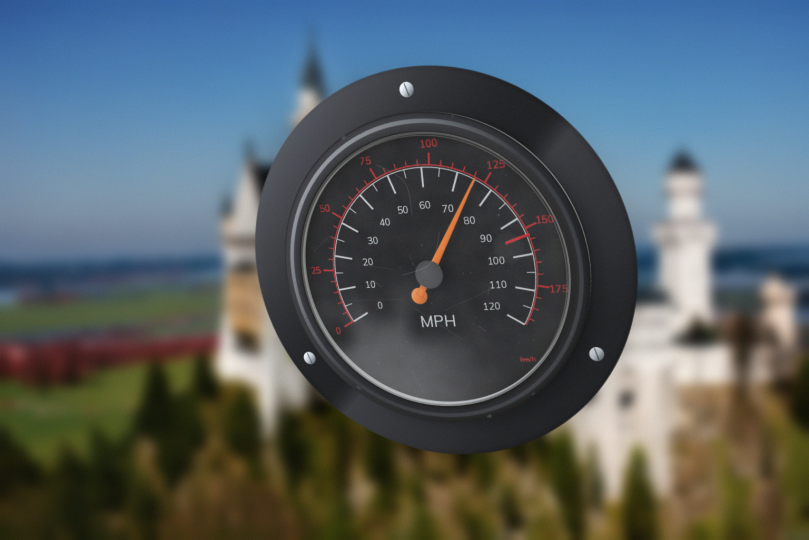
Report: 75mph
